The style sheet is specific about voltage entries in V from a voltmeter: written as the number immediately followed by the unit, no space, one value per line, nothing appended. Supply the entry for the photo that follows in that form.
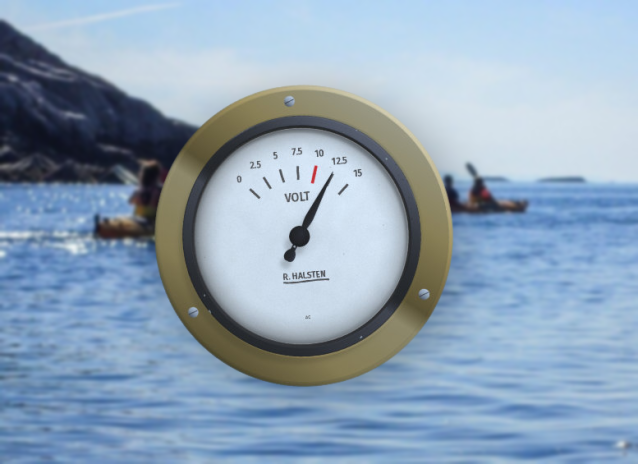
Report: 12.5V
